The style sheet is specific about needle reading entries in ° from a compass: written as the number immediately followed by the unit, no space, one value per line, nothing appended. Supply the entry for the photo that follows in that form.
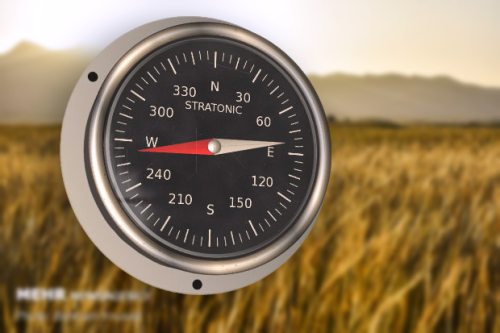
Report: 262.5°
